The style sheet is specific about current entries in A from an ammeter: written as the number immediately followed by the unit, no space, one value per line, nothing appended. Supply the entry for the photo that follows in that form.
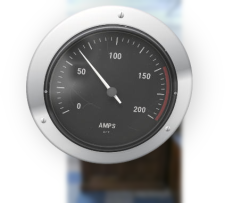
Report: 65A
